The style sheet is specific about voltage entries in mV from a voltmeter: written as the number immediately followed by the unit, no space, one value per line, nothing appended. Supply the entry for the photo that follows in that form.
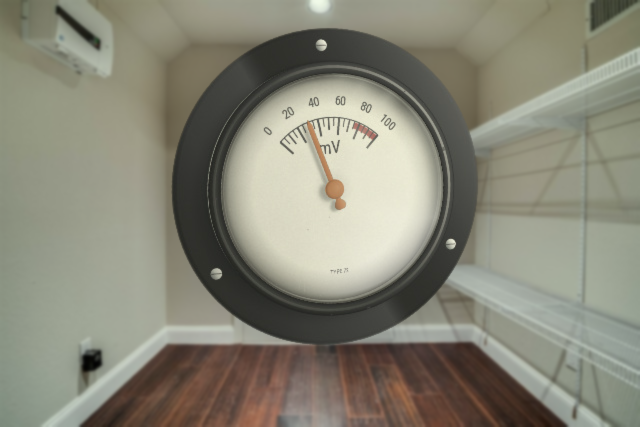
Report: 30mV
